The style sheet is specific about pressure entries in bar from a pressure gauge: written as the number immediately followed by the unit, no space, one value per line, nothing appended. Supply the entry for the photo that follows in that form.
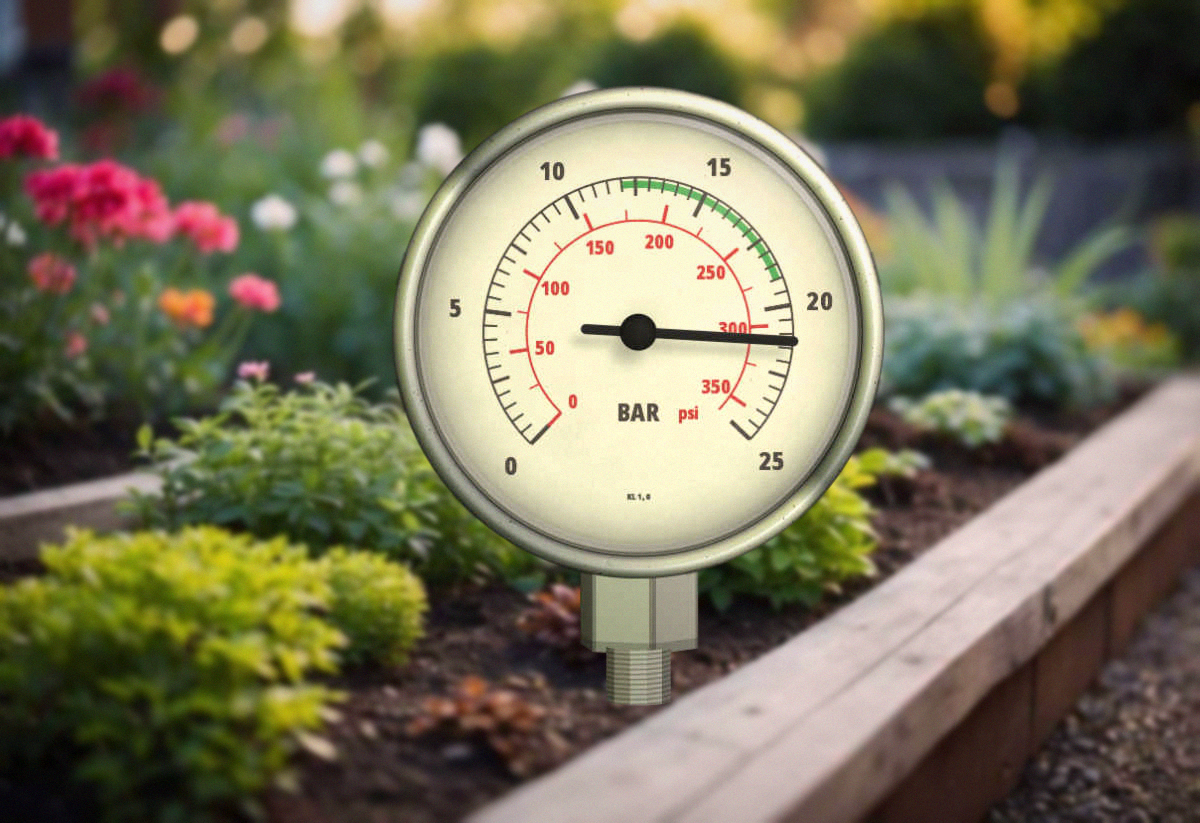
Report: 21.25bar
